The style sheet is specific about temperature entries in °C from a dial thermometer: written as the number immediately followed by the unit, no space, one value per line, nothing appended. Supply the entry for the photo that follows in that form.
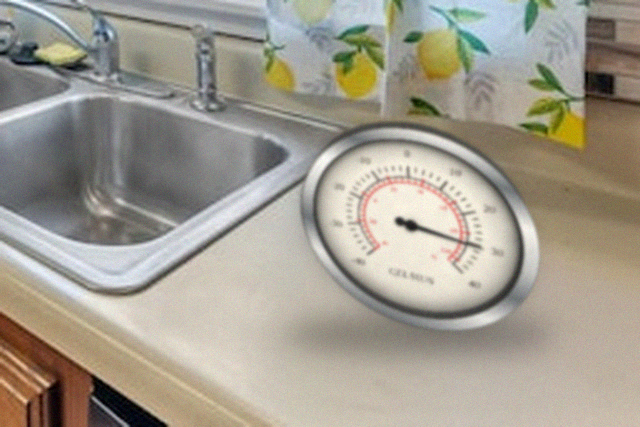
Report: 30°C
